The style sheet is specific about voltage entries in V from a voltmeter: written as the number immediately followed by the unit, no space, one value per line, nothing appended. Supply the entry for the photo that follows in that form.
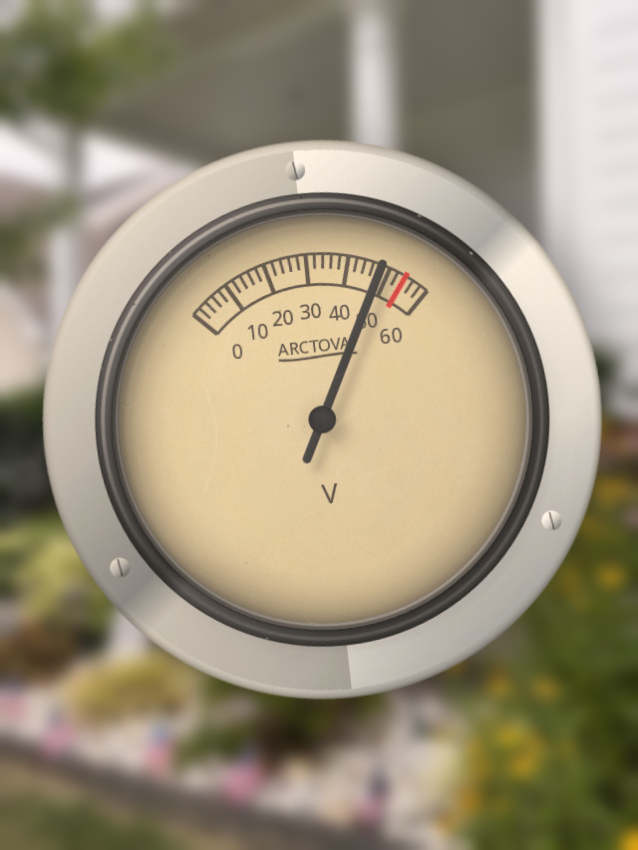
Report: 48V
